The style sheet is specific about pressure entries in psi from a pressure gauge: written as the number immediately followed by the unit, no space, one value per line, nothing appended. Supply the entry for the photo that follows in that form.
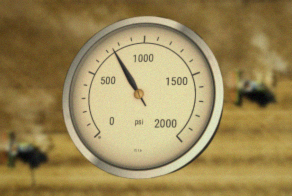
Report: 750psi
